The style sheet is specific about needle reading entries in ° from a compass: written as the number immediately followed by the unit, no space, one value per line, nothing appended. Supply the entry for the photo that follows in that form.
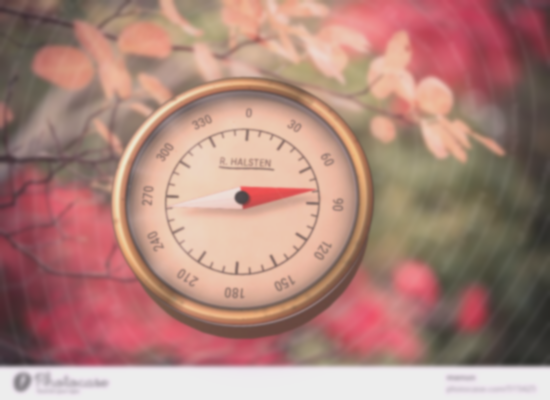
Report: 80°
